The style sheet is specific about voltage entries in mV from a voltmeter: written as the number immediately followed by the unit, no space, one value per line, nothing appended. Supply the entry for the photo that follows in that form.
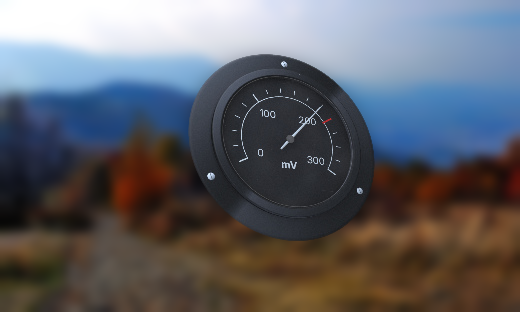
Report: 200mV
